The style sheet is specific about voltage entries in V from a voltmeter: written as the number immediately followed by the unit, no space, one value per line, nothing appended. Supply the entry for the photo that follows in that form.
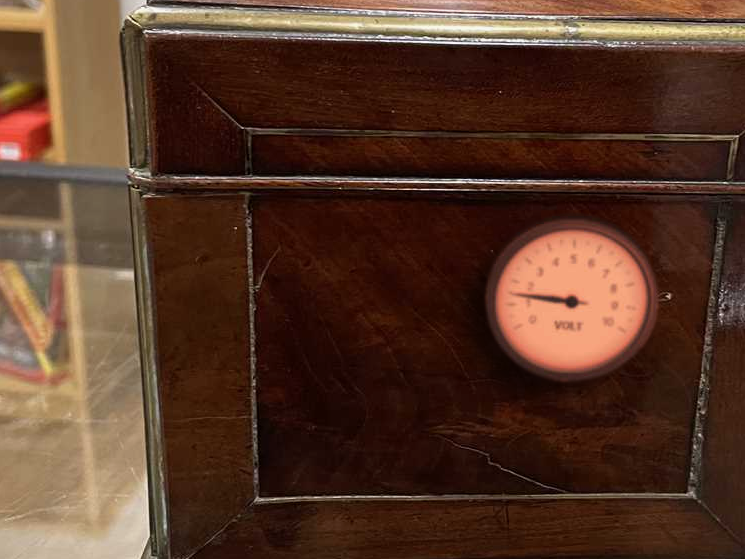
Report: 1.5V
